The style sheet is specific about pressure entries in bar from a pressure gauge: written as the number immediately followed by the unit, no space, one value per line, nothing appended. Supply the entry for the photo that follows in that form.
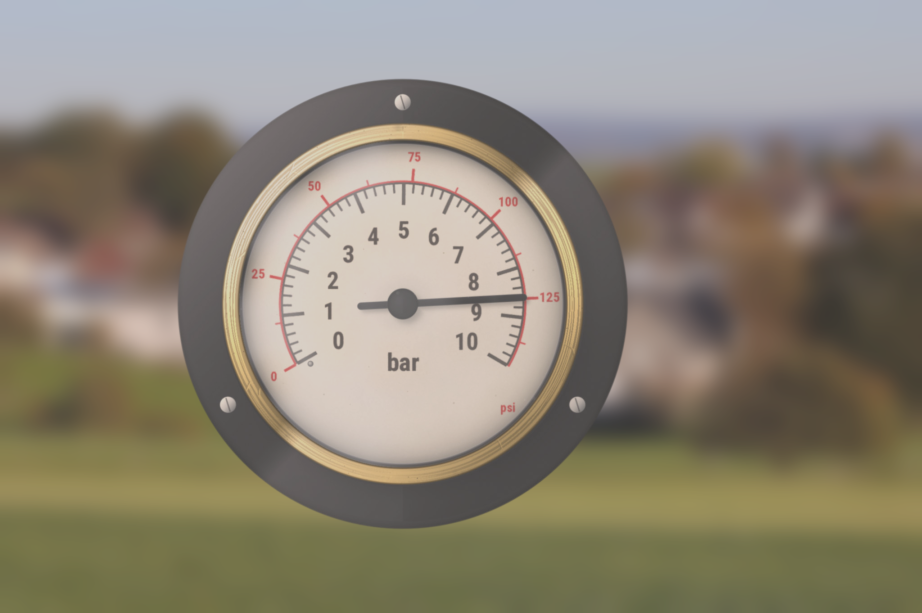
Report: 8.6bar
